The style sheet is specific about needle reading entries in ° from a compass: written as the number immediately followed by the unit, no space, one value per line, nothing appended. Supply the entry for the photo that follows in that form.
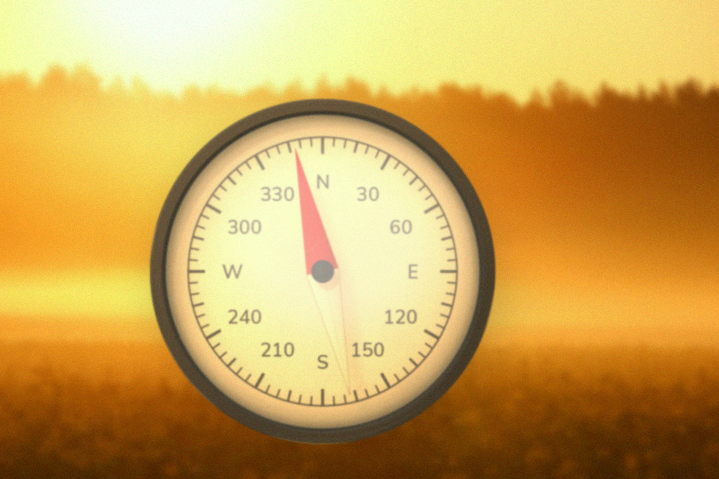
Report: 347.5°
